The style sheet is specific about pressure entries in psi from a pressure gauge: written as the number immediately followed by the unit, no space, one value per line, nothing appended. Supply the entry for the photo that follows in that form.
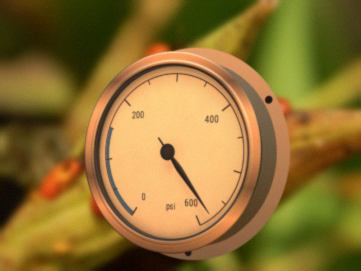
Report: 575psi
